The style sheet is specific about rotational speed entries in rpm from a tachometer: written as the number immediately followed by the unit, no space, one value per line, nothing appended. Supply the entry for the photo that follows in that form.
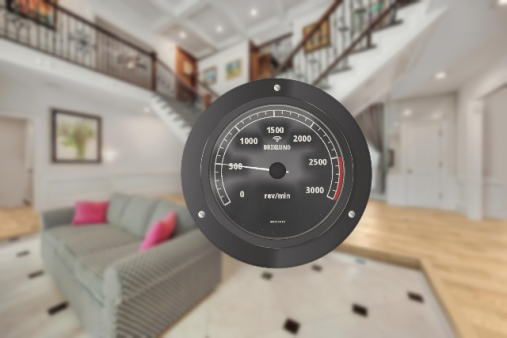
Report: 500rpm
